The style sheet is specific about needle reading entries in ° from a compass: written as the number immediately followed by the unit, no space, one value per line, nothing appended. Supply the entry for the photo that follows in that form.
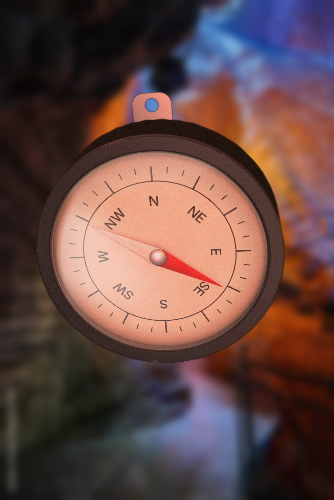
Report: 120°
